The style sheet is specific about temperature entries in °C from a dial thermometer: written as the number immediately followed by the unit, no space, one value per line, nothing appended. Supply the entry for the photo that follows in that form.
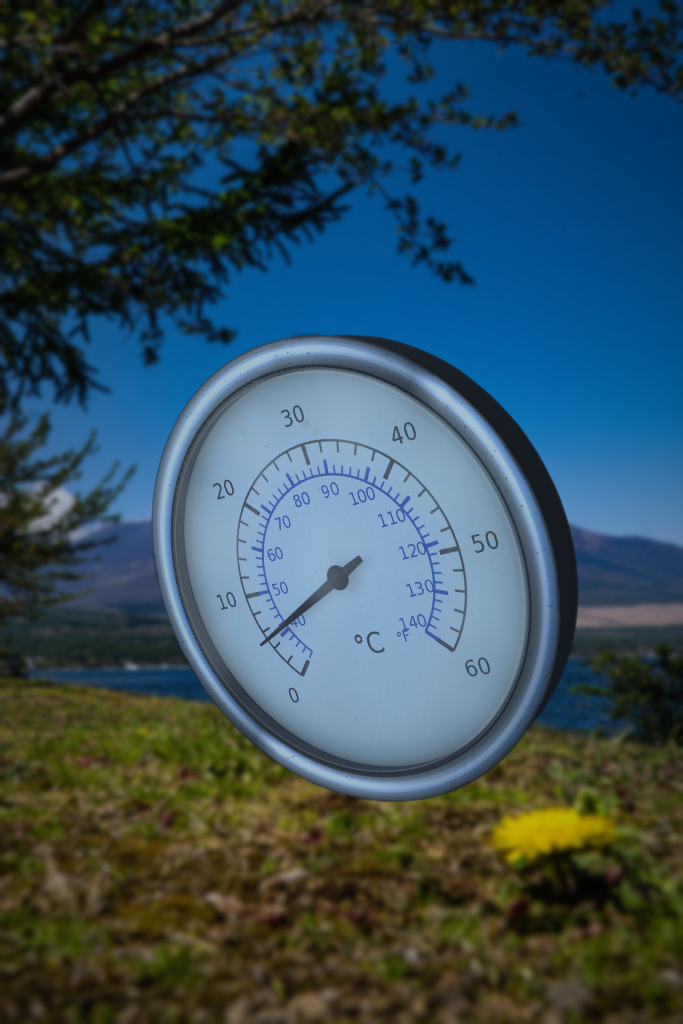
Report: 5°C
